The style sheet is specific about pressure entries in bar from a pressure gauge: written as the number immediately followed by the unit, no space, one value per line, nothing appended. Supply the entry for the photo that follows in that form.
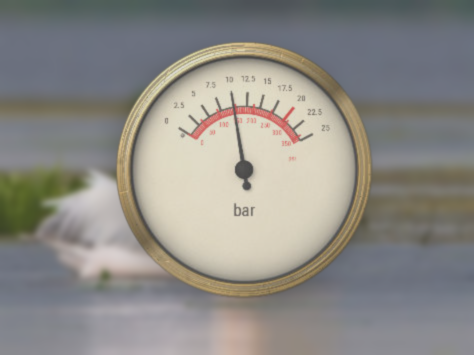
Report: 10bar
